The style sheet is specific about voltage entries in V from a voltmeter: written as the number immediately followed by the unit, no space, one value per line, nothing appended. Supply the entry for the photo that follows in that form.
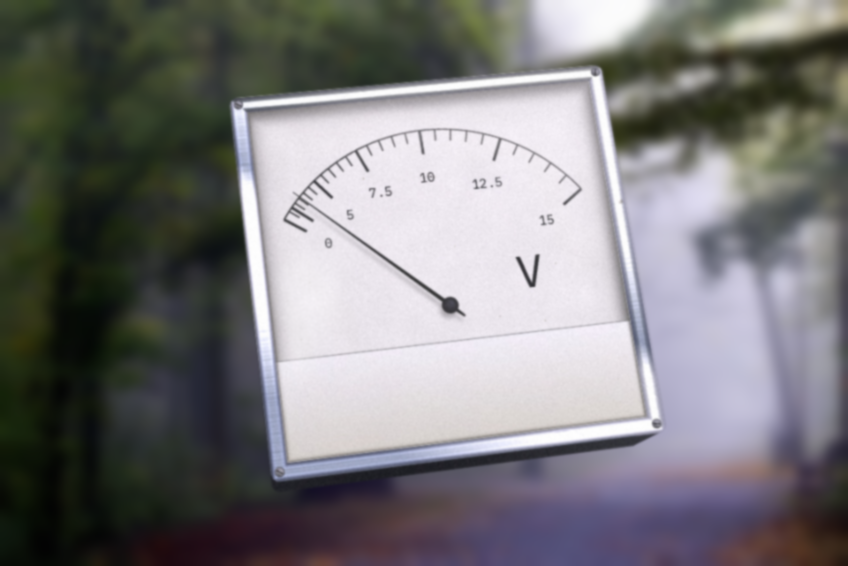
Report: 3.5V
